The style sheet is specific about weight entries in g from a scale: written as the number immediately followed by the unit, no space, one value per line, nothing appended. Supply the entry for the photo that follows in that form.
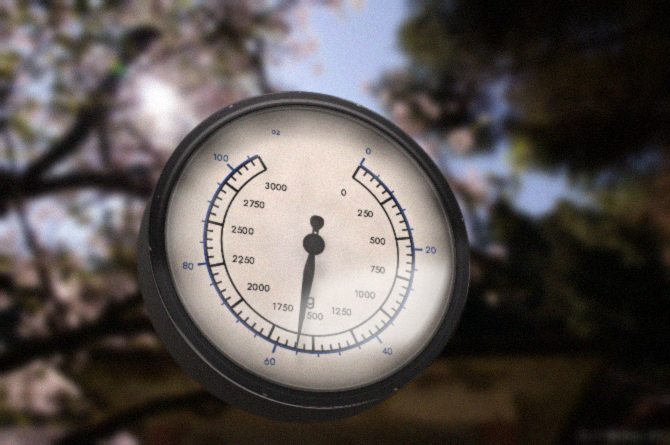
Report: 1600g
